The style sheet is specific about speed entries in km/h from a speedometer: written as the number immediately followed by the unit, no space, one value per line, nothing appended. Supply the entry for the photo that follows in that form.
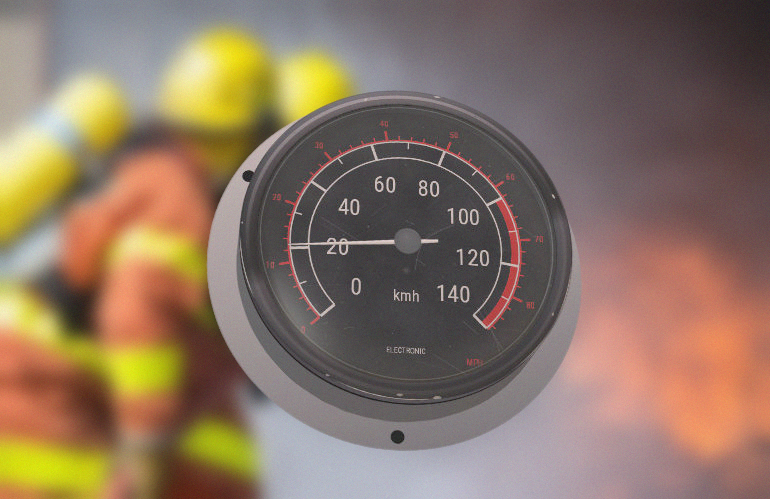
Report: 20km/h
